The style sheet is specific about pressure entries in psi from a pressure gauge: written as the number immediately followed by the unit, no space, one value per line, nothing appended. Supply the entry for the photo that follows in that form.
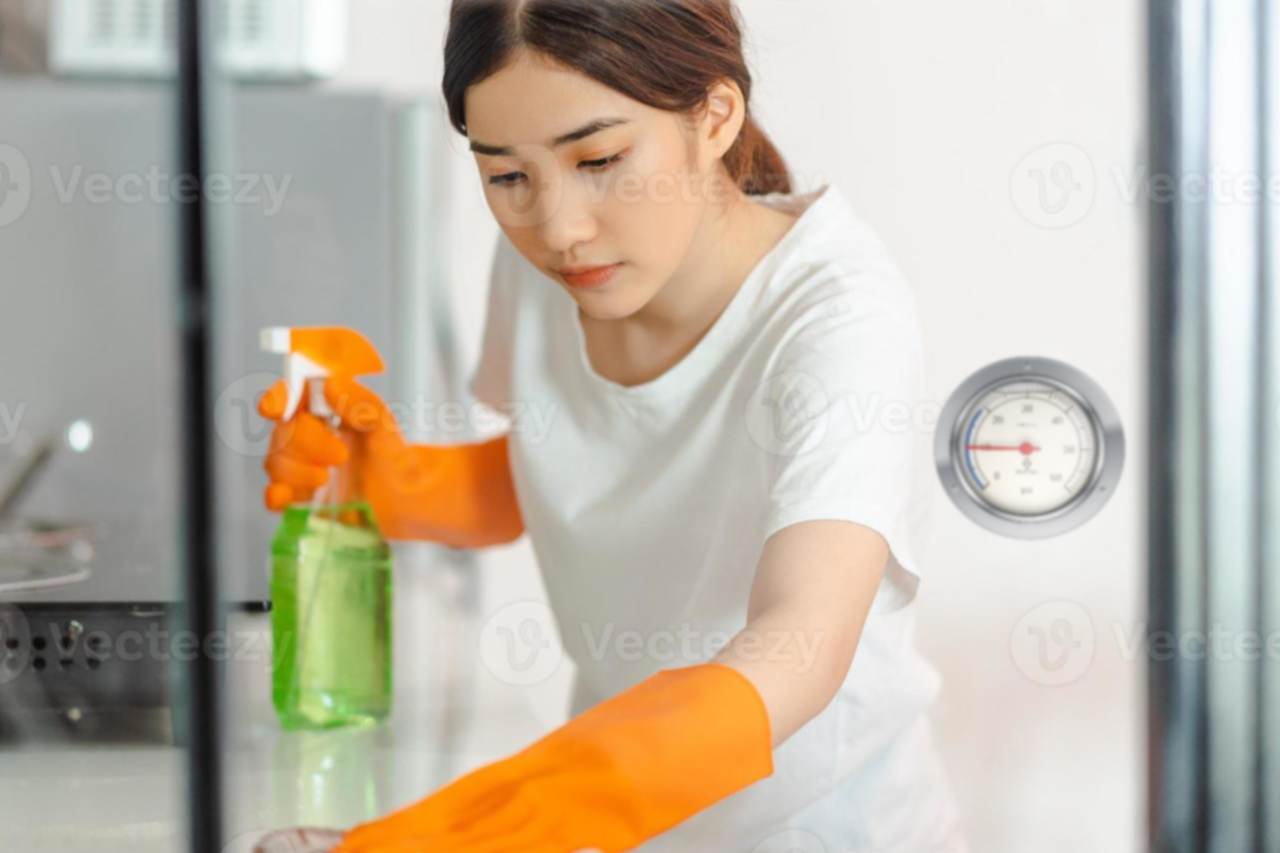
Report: 10psi
